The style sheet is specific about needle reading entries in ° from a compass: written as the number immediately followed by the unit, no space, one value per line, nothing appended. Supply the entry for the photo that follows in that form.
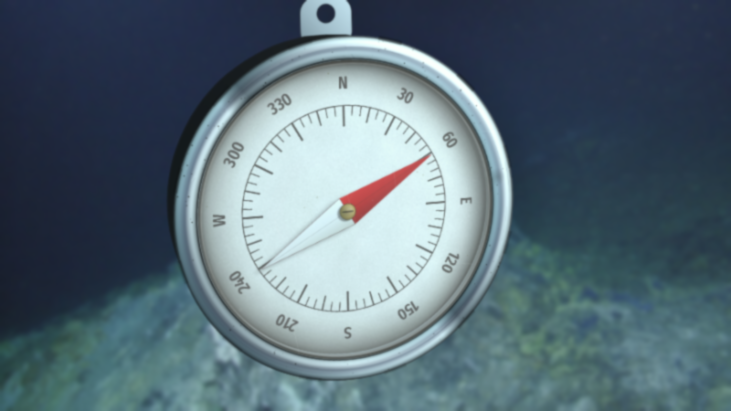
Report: 60°
